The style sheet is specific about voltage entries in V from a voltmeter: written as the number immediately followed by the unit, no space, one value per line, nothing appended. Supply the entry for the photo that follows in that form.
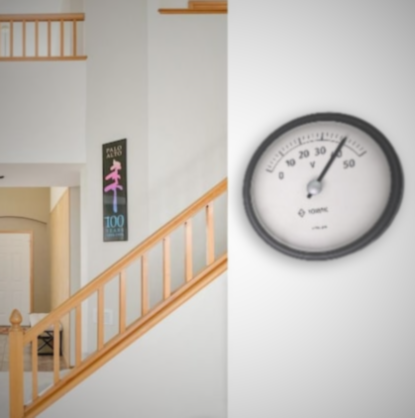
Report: 40V
